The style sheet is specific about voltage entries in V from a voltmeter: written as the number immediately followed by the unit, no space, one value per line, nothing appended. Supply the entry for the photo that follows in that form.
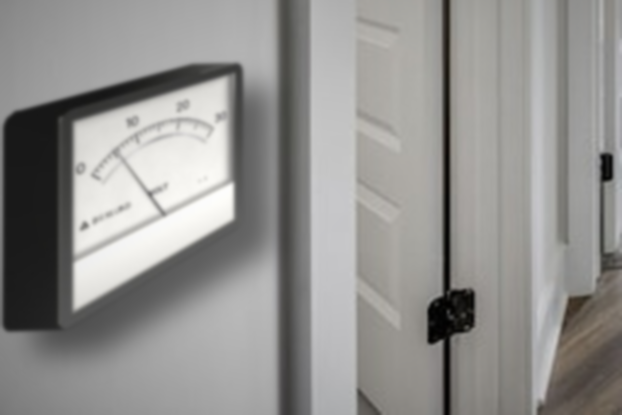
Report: 5V
